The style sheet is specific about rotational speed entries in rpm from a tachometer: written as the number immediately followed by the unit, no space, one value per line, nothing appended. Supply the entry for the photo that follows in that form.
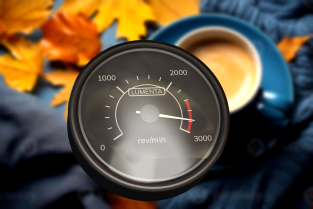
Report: 2800rpm
